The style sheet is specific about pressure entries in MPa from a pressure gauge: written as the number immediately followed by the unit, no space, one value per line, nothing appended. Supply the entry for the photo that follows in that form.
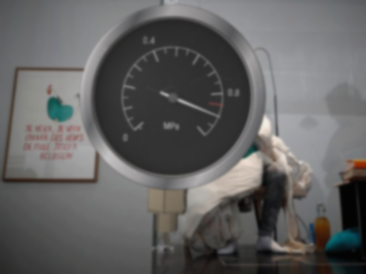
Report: 0.9MPa
